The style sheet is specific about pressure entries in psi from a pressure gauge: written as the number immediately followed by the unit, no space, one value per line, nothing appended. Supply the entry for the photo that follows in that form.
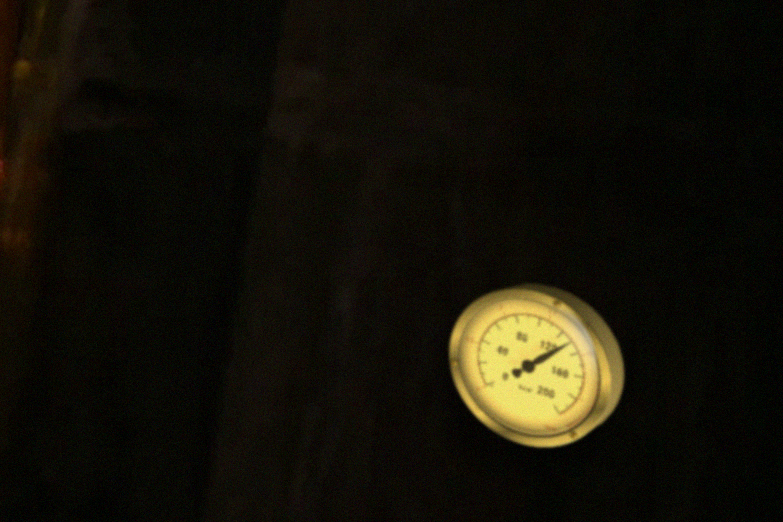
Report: 130psi
